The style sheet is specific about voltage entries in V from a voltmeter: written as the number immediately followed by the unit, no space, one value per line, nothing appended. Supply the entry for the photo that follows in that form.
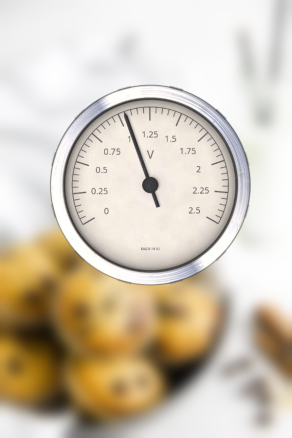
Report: 1.05V
